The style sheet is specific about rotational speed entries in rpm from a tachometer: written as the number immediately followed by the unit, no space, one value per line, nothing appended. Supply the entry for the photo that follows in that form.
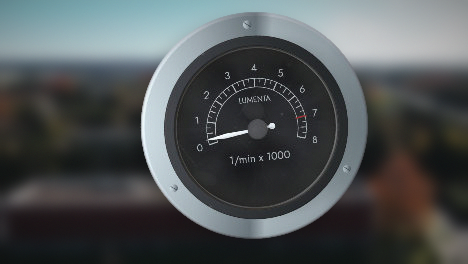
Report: 250rpm
